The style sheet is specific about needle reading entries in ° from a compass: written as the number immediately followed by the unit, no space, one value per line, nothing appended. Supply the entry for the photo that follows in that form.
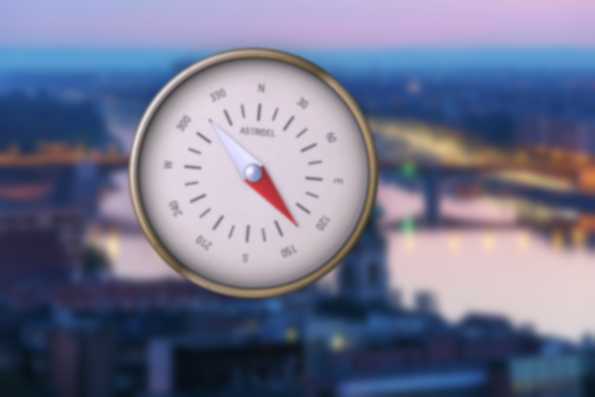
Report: 135°
